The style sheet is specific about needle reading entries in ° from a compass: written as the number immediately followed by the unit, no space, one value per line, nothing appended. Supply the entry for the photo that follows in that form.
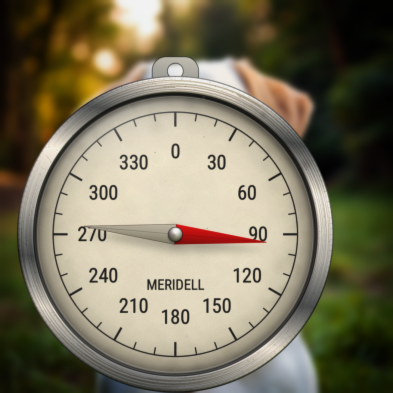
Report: 95°
